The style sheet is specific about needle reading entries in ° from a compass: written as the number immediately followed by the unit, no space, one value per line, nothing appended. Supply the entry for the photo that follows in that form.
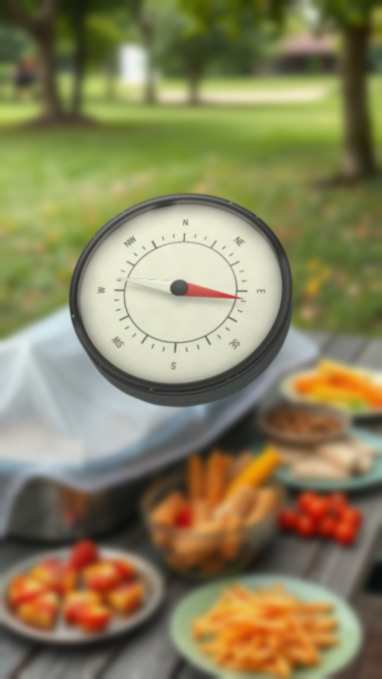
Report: 100°
